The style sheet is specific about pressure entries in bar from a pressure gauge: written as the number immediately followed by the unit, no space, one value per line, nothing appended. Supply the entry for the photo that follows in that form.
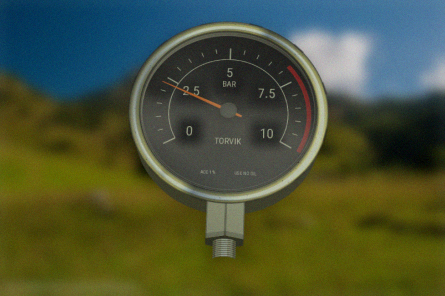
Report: 2.25bar
